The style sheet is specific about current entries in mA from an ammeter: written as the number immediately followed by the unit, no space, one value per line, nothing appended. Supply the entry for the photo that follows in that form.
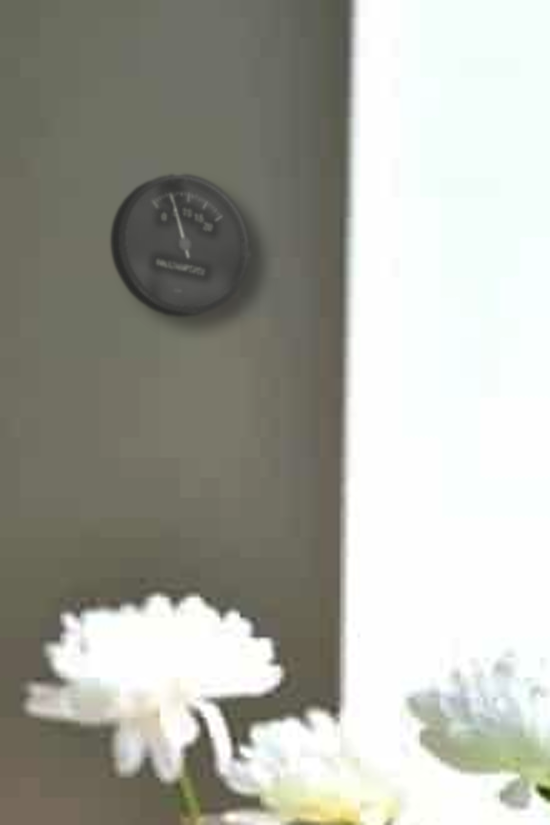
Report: 5mA
